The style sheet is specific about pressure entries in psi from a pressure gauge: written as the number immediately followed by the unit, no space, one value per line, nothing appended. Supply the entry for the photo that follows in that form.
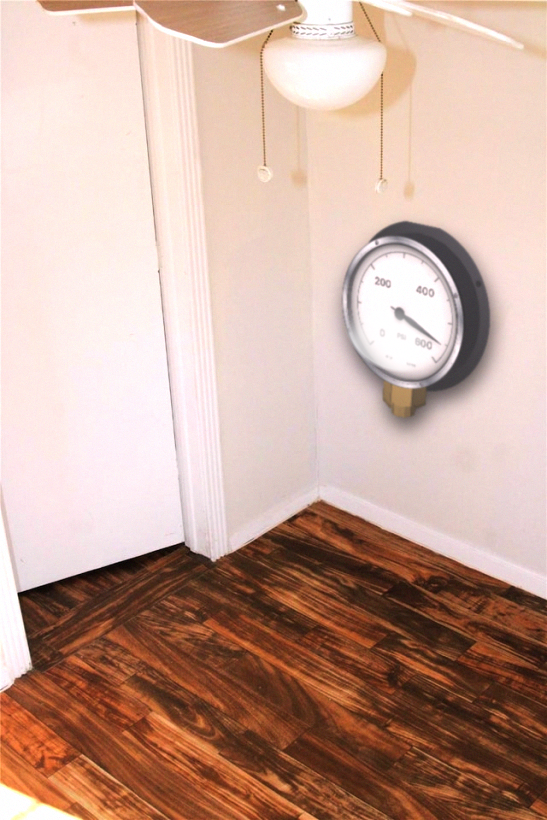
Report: 550psi
